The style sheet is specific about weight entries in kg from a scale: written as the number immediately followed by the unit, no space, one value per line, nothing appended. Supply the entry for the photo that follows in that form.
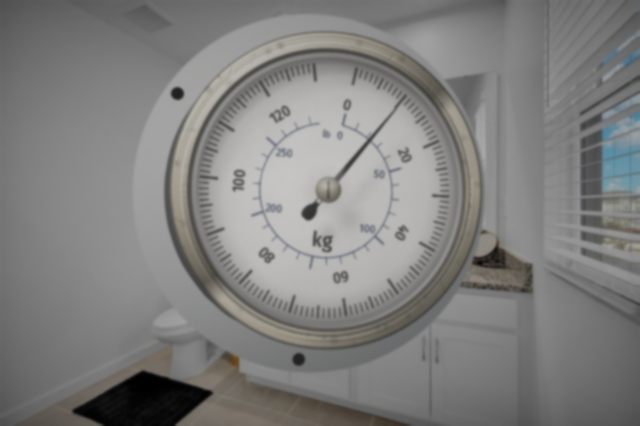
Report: 10kg
